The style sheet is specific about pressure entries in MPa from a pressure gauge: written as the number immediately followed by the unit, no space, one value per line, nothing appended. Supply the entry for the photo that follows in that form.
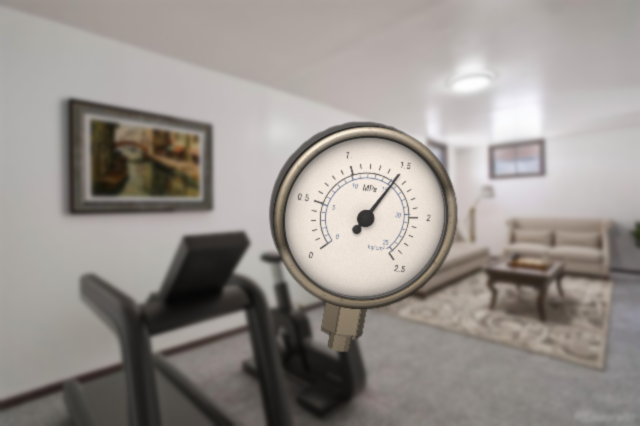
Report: 1.5MPa
